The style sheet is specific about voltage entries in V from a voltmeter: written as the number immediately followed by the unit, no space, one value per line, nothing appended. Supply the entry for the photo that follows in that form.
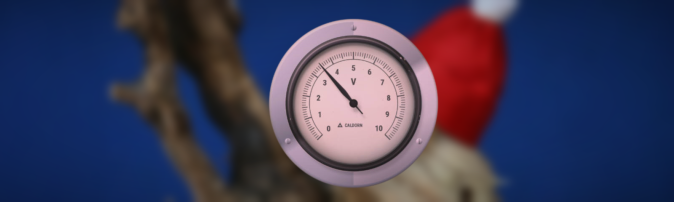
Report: 3.5V
